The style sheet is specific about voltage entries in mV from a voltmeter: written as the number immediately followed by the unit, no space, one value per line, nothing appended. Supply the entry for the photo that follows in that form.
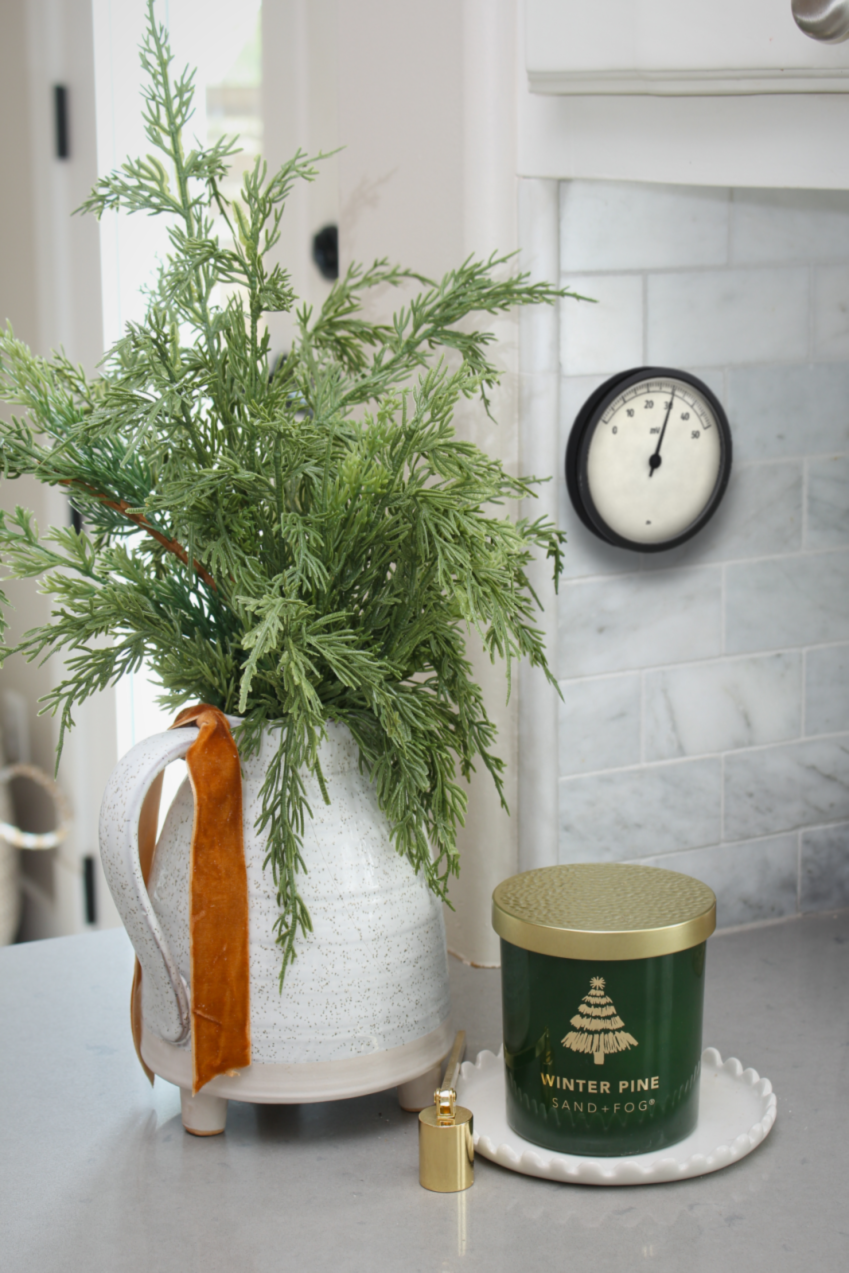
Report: 30mV
